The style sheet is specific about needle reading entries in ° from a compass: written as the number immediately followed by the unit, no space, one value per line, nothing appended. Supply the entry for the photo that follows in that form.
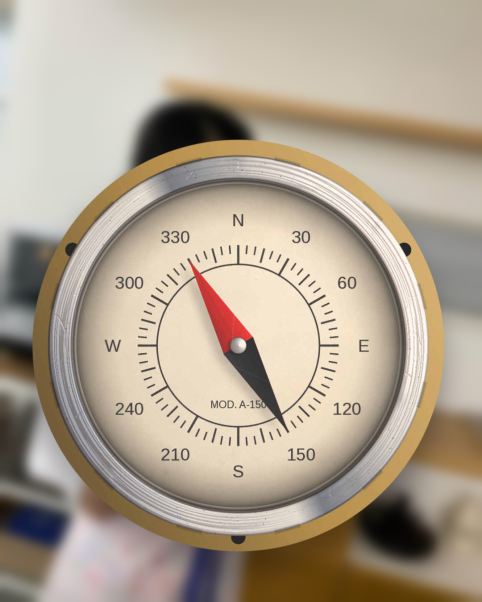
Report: 330°
